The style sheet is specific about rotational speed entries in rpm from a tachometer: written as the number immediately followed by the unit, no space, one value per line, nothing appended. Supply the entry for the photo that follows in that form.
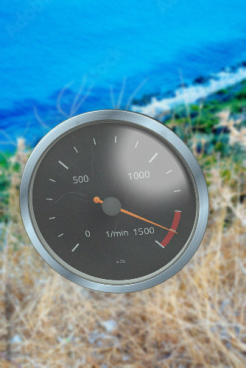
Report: 1400rpm
